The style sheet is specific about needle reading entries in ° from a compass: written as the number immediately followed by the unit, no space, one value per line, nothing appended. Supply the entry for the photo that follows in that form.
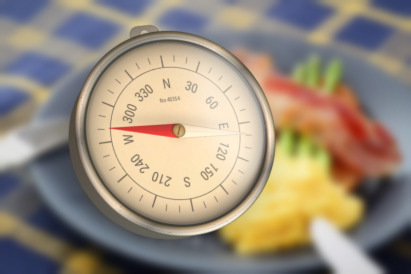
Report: 280°
